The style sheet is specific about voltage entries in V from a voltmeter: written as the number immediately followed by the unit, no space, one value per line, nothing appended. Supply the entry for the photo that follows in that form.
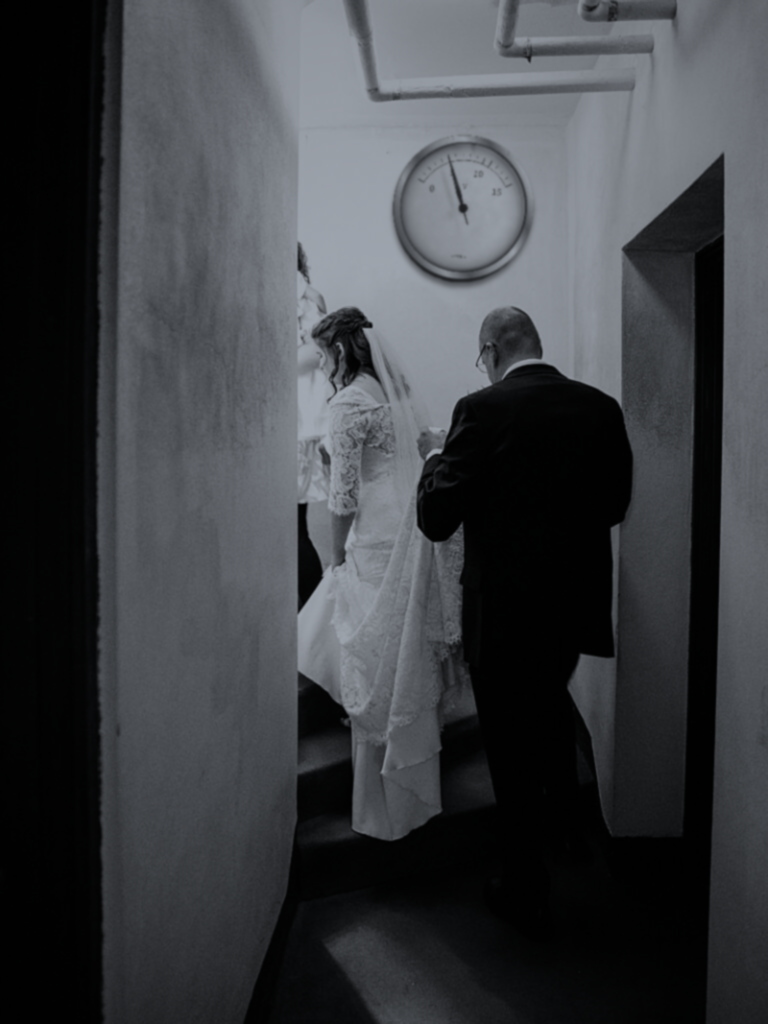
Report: 5V
